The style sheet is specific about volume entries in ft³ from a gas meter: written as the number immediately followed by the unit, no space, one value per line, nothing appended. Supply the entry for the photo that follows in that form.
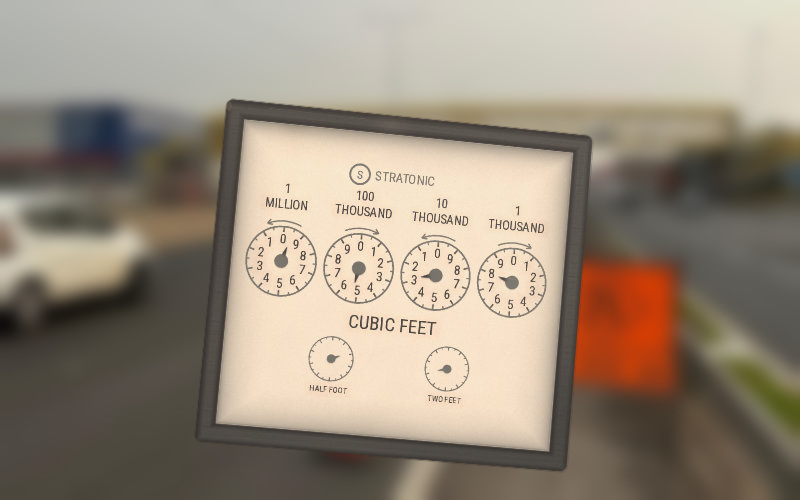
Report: 952800ft³
